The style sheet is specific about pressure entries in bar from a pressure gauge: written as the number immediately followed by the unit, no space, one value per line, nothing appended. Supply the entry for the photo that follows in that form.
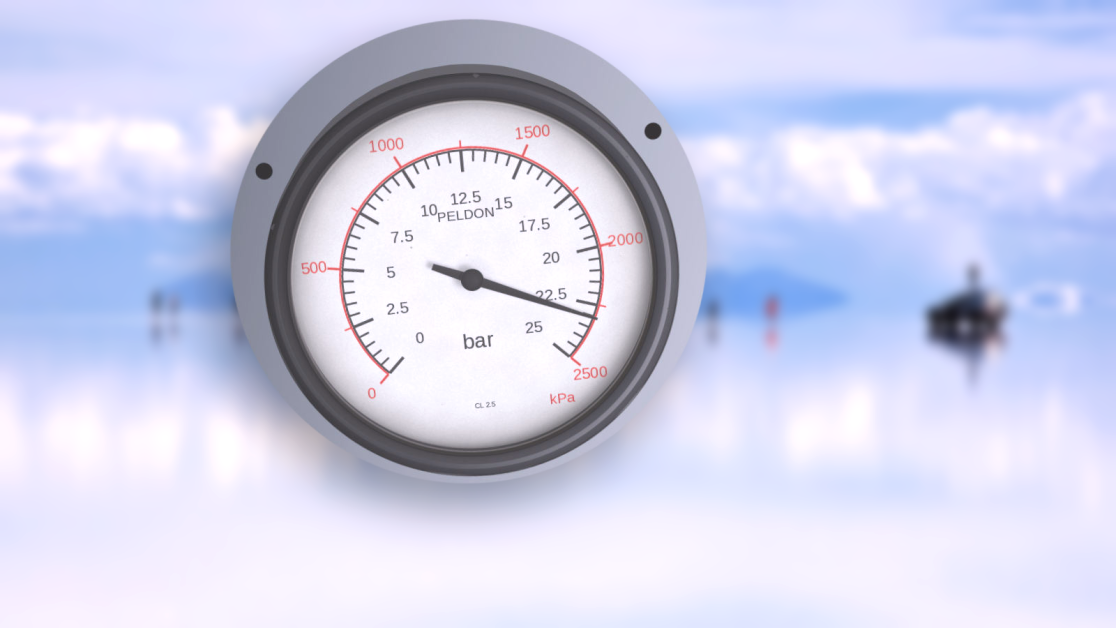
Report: 23bar
